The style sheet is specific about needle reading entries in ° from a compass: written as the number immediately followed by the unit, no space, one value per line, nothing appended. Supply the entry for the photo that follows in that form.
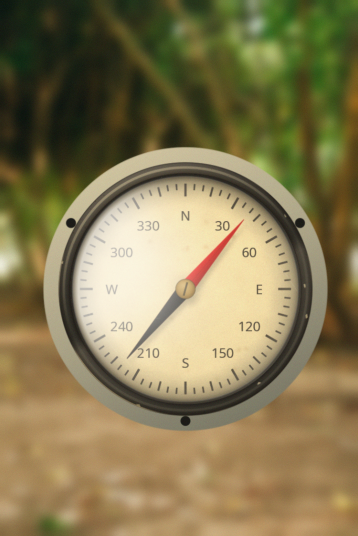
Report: 40°
